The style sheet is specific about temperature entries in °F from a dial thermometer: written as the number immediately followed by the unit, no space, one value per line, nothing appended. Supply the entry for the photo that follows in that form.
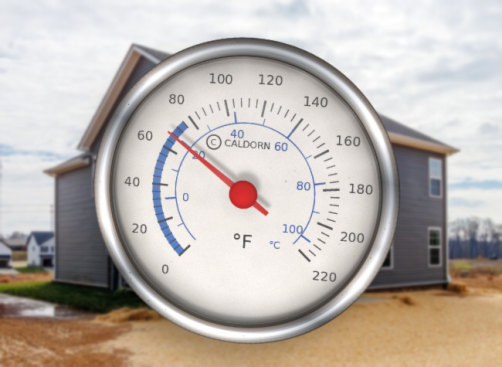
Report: 68°F
